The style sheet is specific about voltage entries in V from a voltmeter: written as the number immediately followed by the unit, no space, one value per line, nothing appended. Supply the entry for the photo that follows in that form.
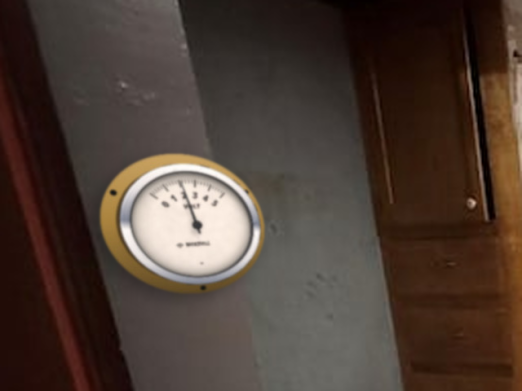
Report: 2V
